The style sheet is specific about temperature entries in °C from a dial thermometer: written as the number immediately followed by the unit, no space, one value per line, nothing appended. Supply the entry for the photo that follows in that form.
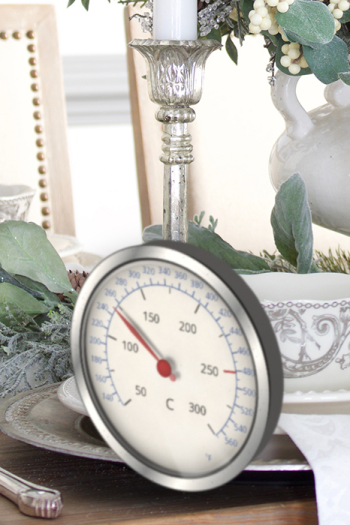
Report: 125°C
